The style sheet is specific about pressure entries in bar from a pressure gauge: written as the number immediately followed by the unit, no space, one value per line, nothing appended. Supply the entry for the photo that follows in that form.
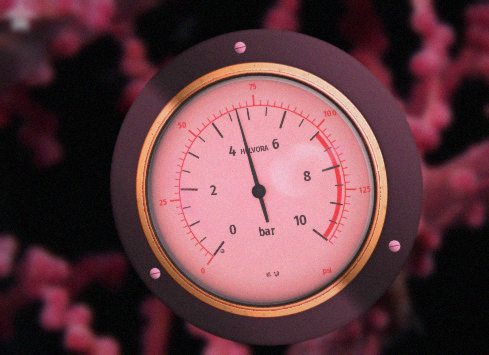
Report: 4.75bar
